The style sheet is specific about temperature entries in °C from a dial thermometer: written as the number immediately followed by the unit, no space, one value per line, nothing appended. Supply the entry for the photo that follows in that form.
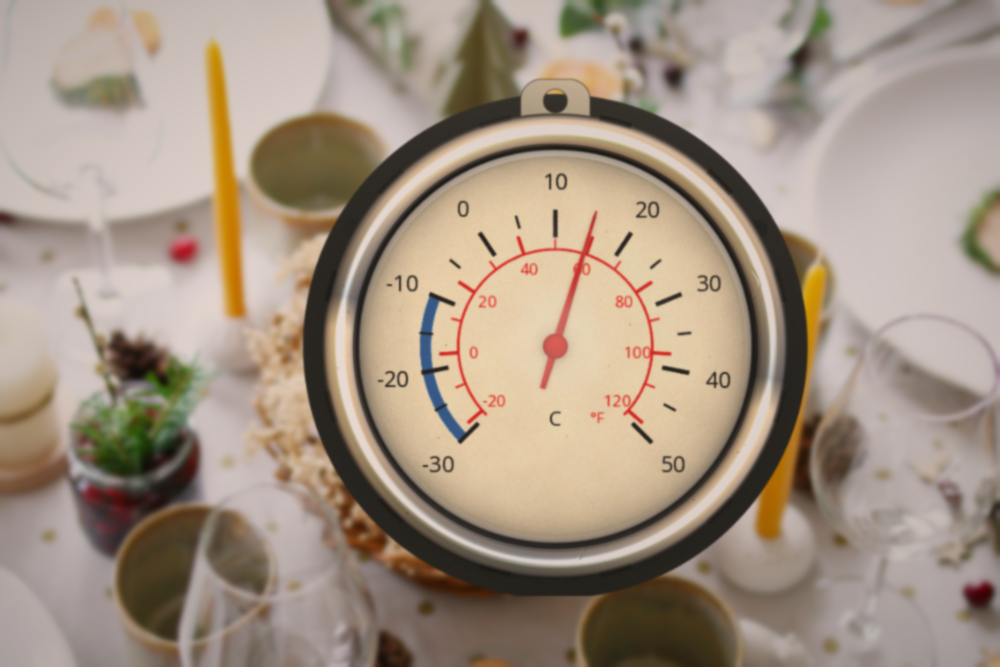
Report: 15°C
